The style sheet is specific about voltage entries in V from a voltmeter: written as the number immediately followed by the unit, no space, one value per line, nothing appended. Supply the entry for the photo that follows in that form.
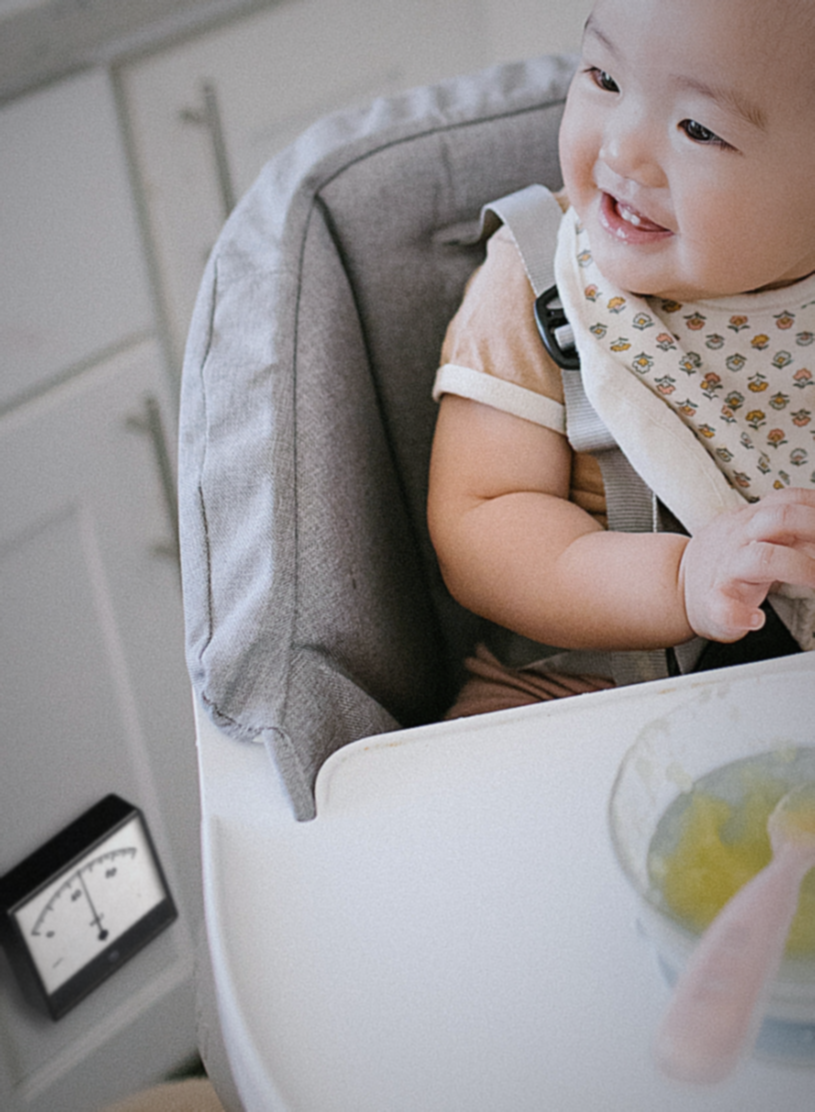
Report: 50V
